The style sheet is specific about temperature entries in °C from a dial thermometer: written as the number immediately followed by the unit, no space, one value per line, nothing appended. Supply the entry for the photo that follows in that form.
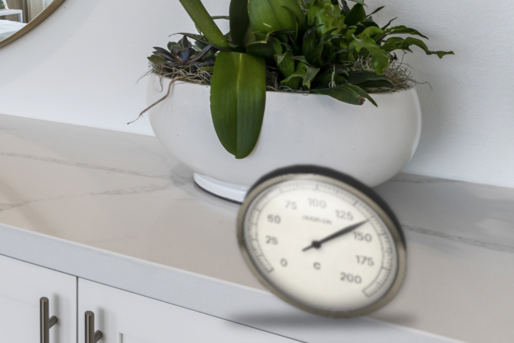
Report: 137.5°C
